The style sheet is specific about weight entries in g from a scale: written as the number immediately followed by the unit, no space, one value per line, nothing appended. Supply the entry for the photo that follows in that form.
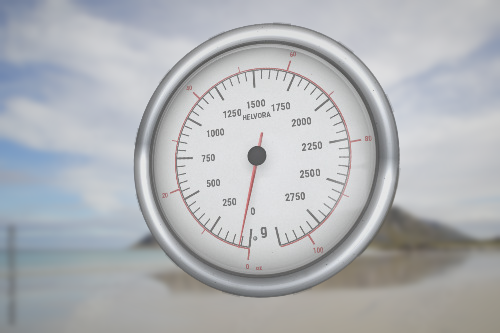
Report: 50g
